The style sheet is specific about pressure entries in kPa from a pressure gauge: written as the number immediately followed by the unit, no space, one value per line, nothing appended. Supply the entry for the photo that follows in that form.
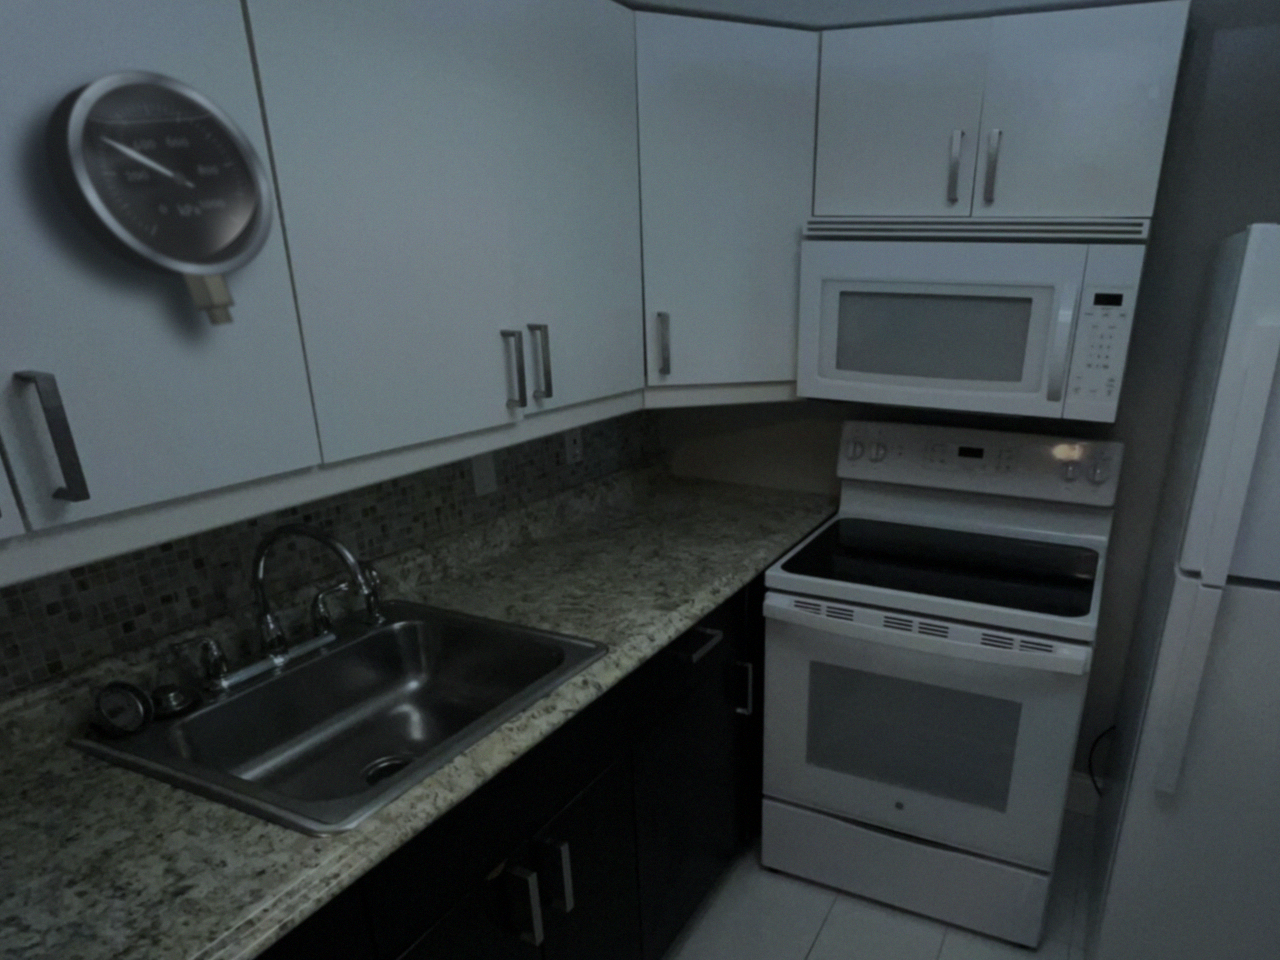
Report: 300kPa
